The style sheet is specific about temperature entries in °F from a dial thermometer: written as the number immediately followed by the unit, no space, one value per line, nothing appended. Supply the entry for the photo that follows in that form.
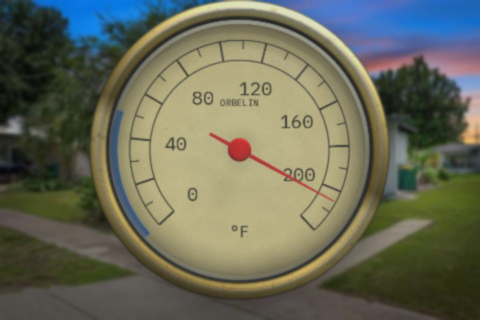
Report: 205°F
